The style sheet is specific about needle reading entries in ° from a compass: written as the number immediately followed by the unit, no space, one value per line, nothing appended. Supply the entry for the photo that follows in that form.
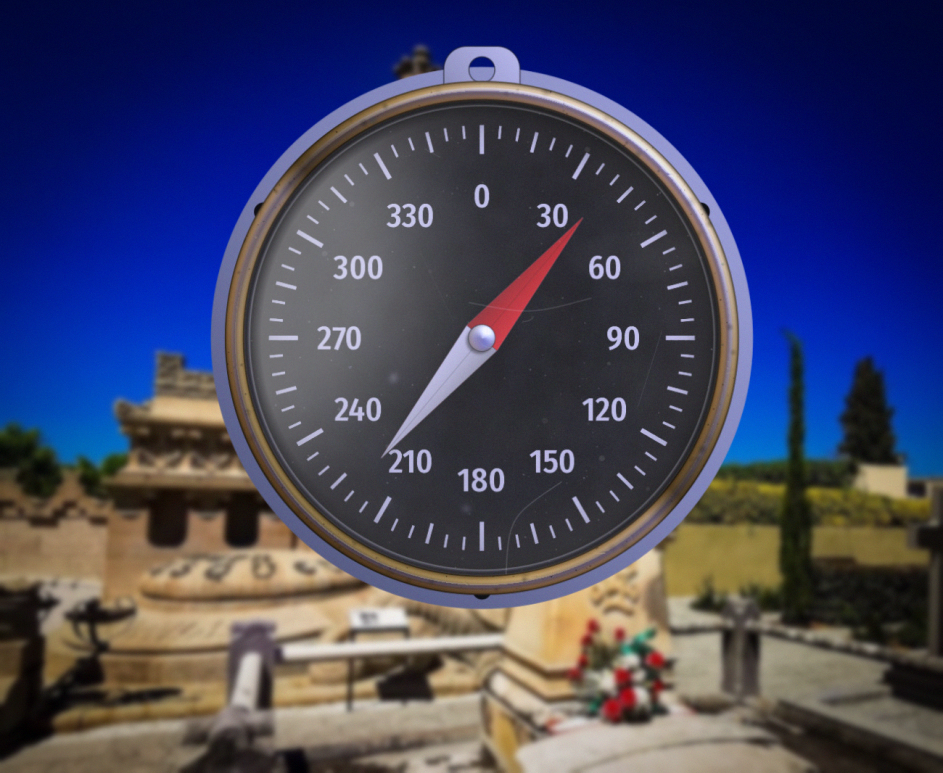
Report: 40°
